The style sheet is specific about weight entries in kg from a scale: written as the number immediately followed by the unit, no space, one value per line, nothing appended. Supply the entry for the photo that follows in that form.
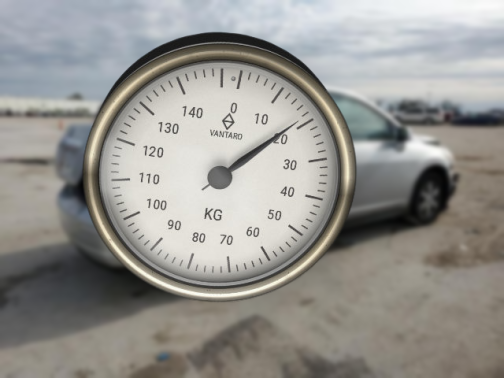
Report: 18kg
